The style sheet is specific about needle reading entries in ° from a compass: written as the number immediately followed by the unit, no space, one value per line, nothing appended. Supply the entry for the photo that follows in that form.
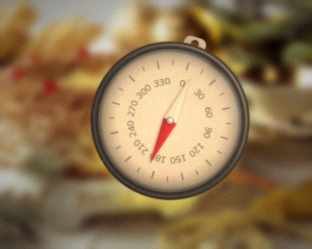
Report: 187.5°
